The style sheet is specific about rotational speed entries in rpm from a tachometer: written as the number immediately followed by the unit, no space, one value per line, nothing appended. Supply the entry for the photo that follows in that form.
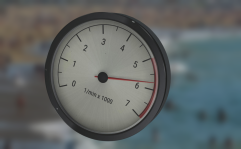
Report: 5750rpm
